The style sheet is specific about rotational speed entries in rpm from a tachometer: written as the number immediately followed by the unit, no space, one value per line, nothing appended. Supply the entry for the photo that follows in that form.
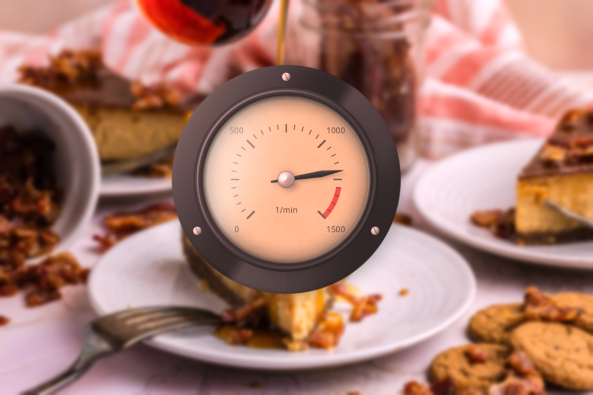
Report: 1200rpm
